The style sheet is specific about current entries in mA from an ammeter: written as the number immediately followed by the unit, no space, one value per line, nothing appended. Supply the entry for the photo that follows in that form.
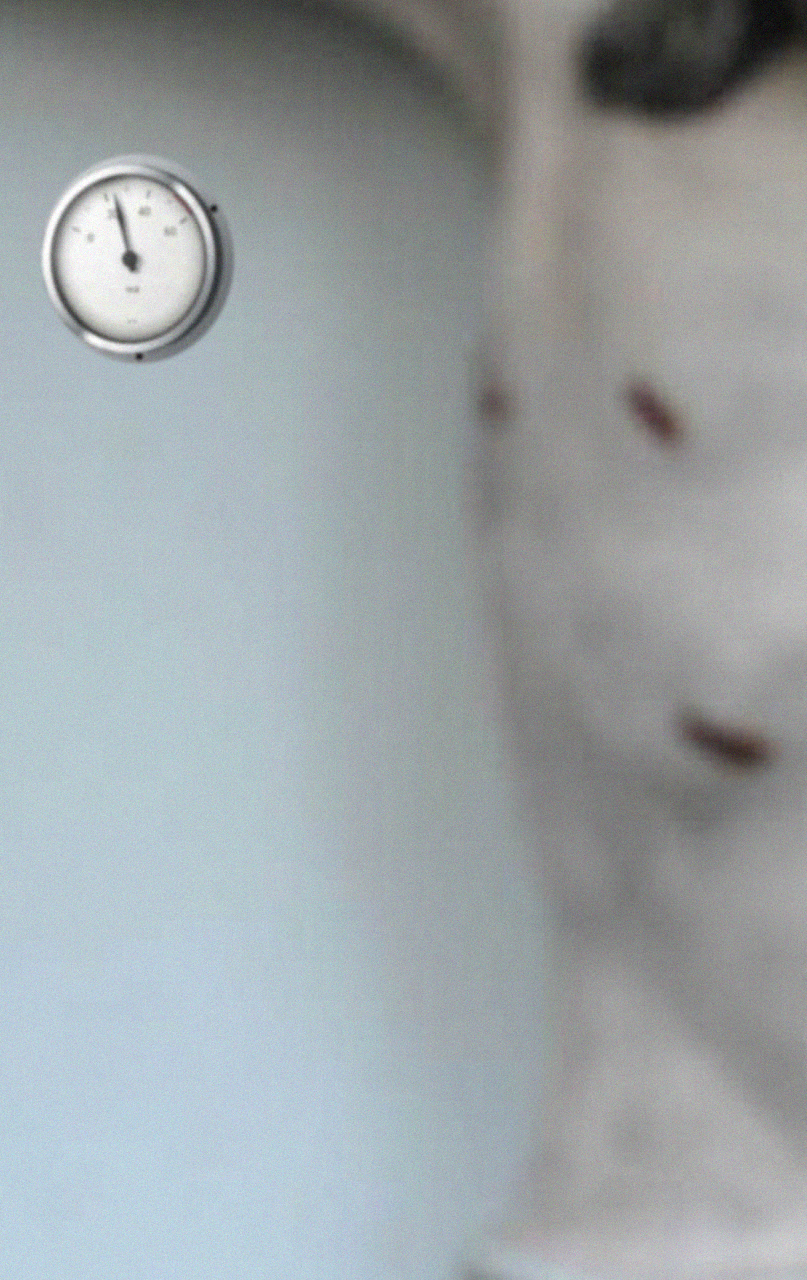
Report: 25mA
